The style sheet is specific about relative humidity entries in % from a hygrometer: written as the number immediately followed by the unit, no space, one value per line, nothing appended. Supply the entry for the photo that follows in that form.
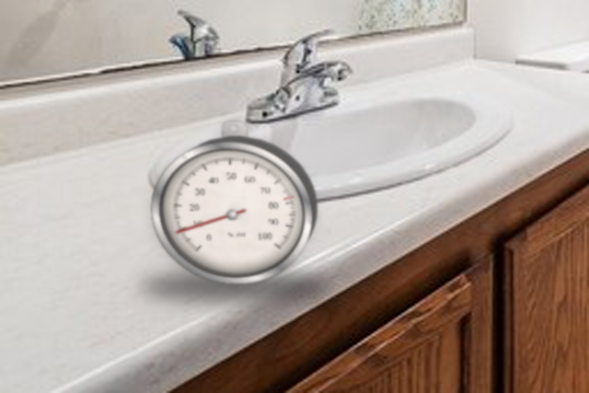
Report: 10%
